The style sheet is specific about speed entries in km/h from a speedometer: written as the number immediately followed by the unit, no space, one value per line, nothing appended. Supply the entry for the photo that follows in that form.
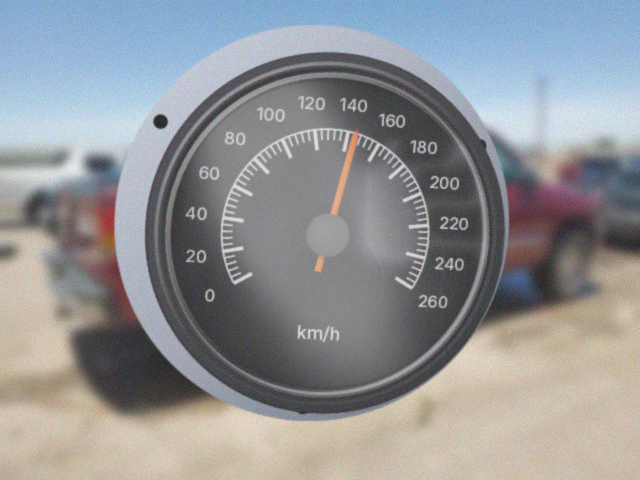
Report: 144km/h
